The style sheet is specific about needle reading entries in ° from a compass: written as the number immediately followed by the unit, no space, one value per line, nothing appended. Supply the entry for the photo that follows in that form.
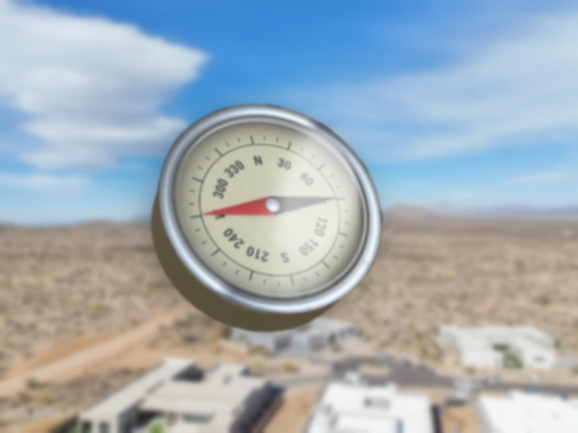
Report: 270°
